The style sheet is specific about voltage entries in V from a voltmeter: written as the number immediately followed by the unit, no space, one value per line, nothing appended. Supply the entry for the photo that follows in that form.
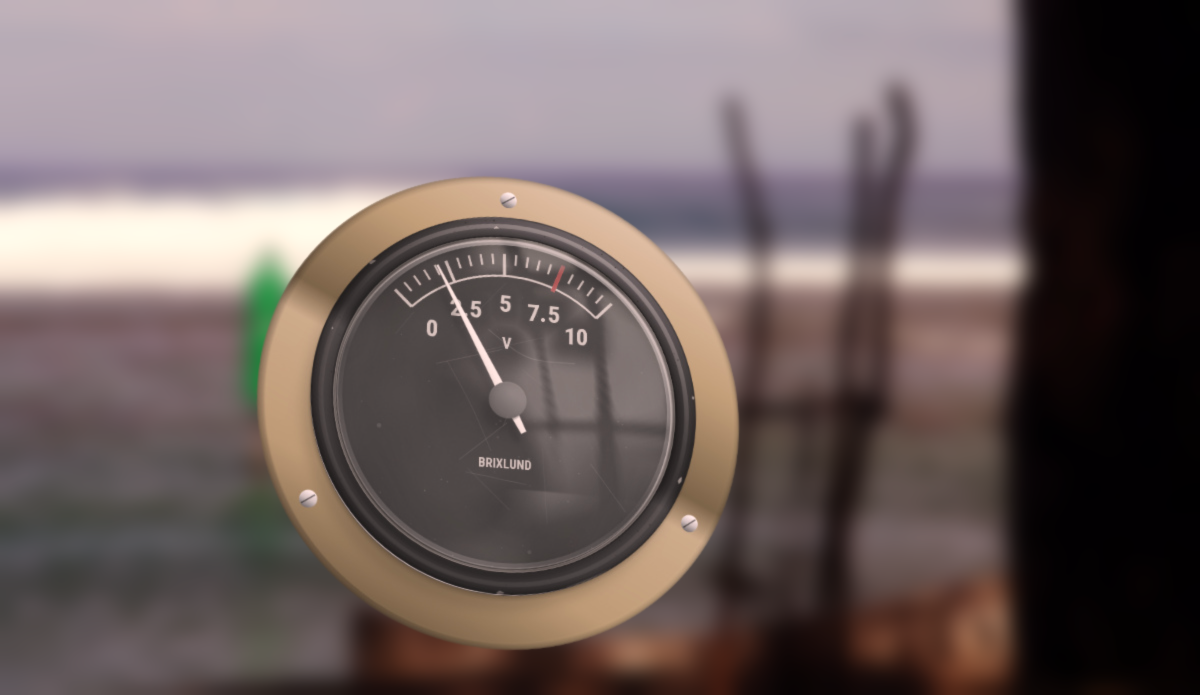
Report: 2V
